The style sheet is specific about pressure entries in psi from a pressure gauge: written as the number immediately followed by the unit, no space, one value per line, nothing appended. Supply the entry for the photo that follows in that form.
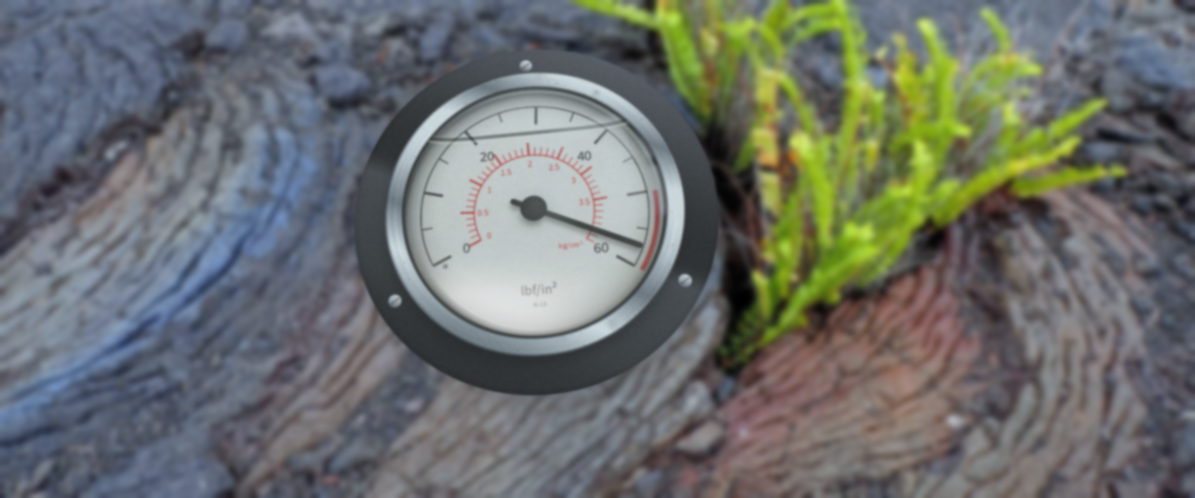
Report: 57.5psi
